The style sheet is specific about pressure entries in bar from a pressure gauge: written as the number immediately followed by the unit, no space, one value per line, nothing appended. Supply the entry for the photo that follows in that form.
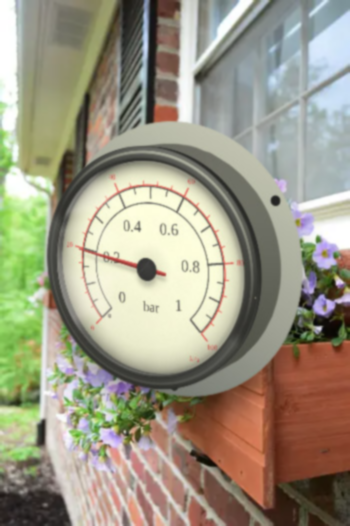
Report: 0.2bar
